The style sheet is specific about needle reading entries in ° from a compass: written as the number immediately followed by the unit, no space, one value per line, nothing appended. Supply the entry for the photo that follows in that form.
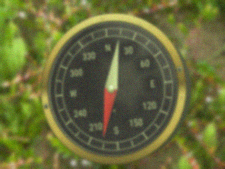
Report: 195°
